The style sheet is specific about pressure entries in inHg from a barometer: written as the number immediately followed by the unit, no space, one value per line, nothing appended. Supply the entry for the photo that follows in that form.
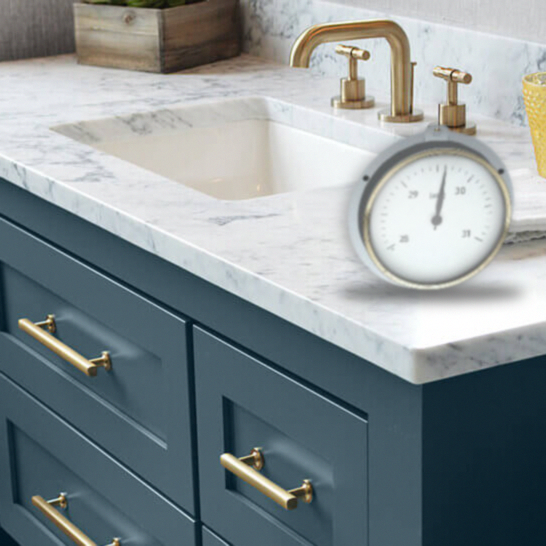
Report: 29.6inHg
